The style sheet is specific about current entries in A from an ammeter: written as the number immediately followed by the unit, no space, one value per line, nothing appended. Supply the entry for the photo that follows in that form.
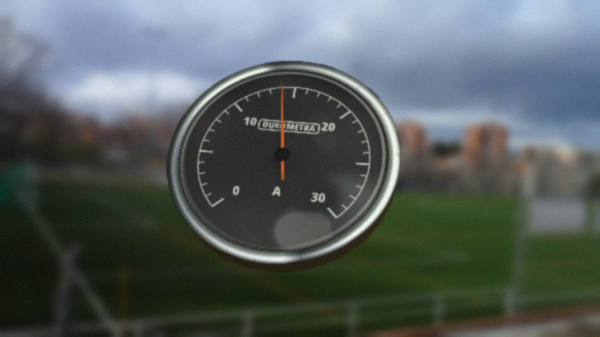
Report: 14A
